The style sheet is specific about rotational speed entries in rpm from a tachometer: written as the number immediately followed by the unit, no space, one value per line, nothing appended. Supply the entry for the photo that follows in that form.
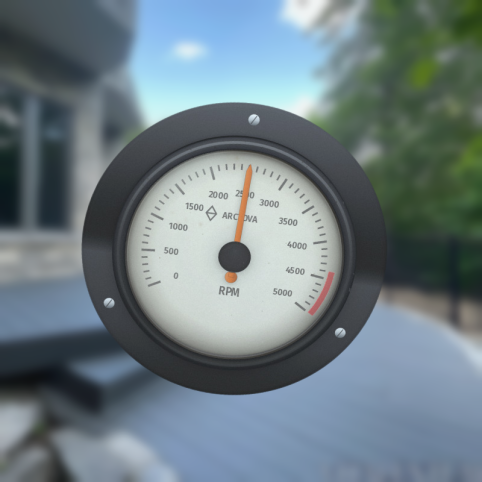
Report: 2500rpm
